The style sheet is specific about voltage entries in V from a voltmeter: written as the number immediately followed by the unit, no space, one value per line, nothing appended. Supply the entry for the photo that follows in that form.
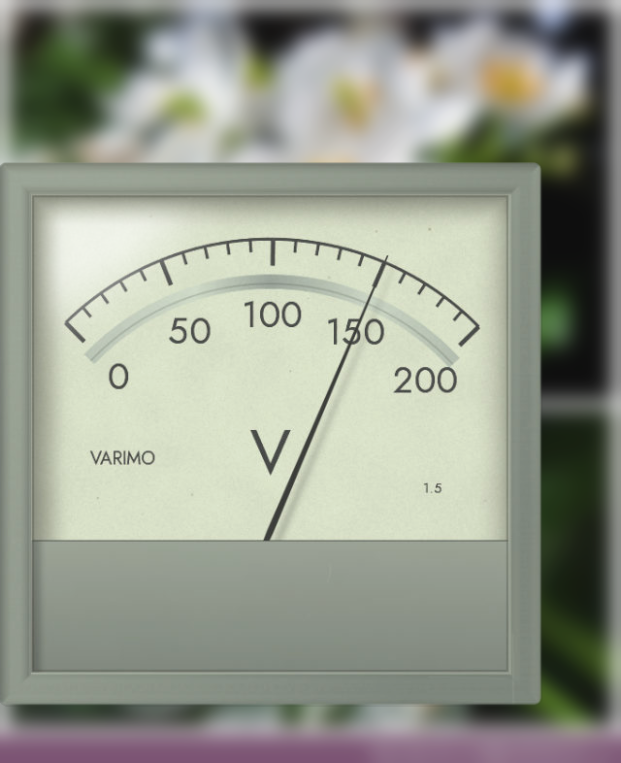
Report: 150V
